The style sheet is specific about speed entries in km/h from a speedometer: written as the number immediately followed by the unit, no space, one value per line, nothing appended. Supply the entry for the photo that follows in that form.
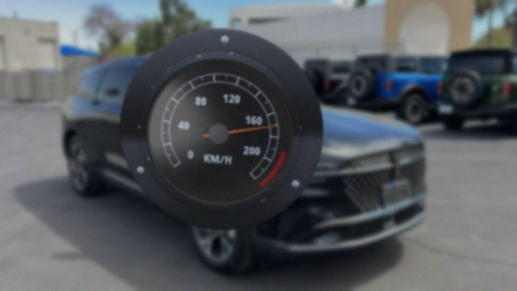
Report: 170km/h
